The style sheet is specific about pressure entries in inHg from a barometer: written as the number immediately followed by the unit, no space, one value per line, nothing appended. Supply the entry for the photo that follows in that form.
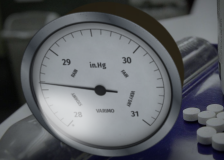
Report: 28.6inHg
